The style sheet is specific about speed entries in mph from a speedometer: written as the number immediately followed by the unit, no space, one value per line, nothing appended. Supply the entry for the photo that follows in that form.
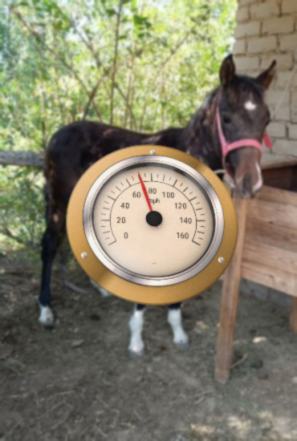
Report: 70mph
